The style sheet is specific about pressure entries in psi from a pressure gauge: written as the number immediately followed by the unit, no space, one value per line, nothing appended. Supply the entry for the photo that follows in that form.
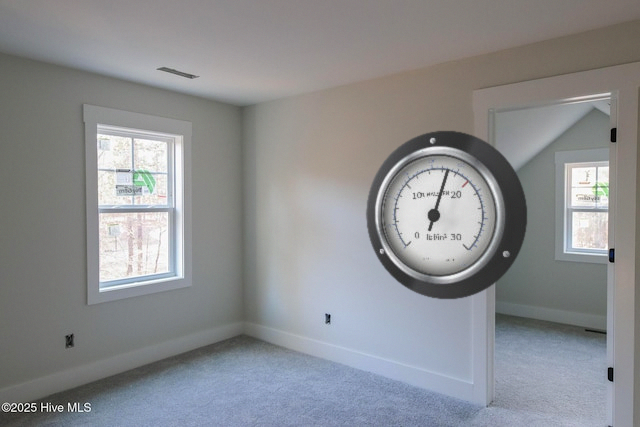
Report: 17psi
